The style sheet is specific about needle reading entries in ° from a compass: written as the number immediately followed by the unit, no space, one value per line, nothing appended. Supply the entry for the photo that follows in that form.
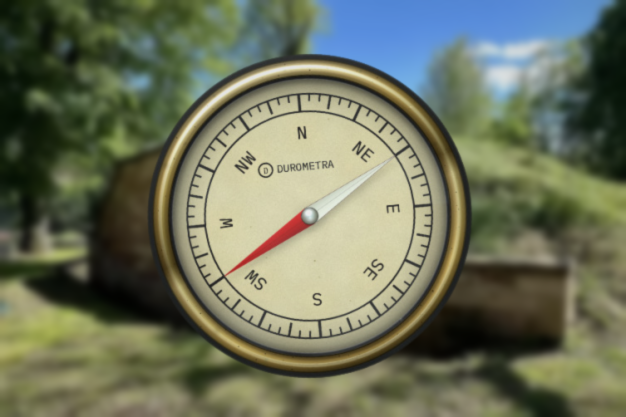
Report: 240°
